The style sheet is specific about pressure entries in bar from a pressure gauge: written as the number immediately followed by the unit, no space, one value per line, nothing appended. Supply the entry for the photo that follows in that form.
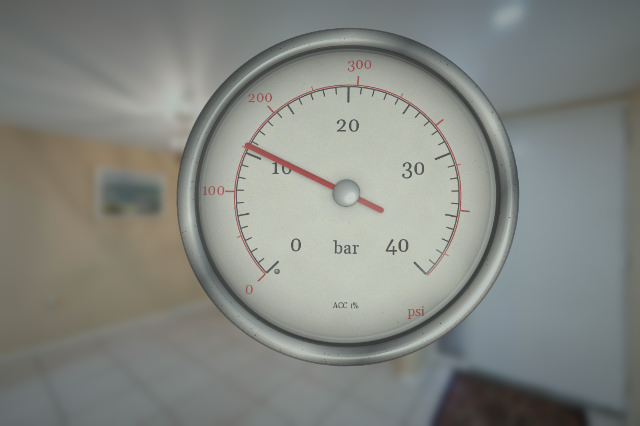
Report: 10.5bar
